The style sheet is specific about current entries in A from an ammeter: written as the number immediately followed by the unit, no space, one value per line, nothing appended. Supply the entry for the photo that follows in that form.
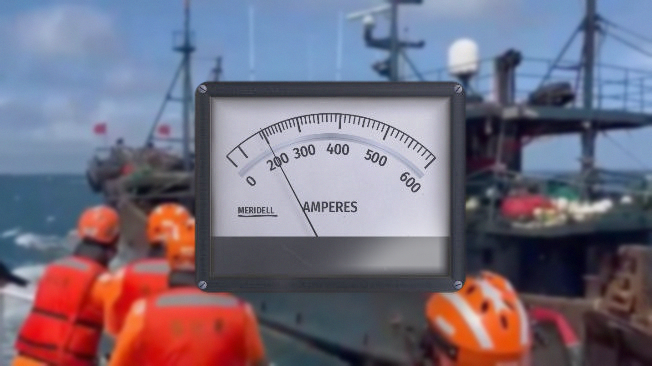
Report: 200A
